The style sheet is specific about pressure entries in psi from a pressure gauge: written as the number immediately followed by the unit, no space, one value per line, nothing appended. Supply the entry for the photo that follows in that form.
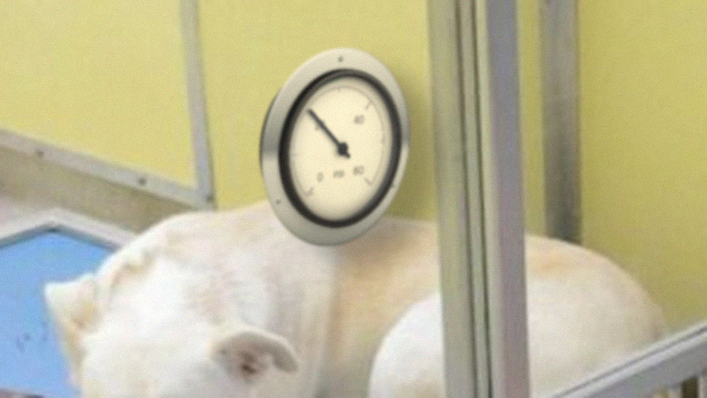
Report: 20psi
